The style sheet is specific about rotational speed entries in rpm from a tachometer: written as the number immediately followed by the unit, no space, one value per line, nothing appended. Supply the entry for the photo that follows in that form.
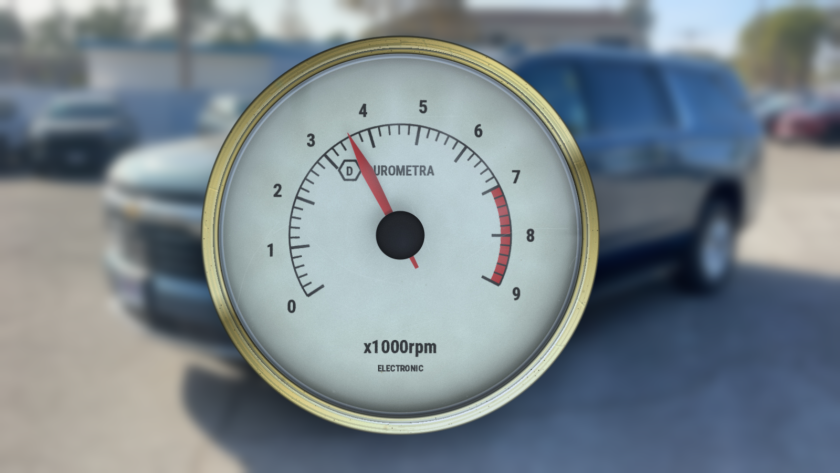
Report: 3600rpm
